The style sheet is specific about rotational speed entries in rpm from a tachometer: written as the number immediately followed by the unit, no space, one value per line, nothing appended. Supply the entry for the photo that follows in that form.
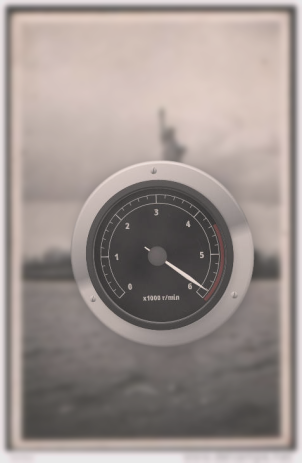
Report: 5800rpm
